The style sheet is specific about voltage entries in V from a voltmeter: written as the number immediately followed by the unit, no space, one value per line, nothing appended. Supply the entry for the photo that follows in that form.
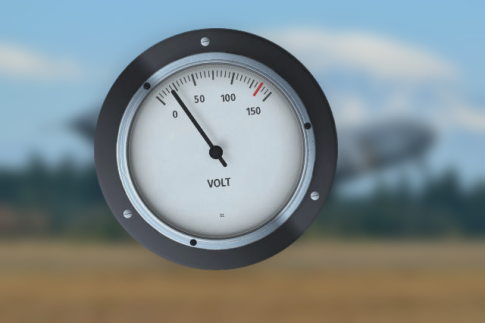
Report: 20V
